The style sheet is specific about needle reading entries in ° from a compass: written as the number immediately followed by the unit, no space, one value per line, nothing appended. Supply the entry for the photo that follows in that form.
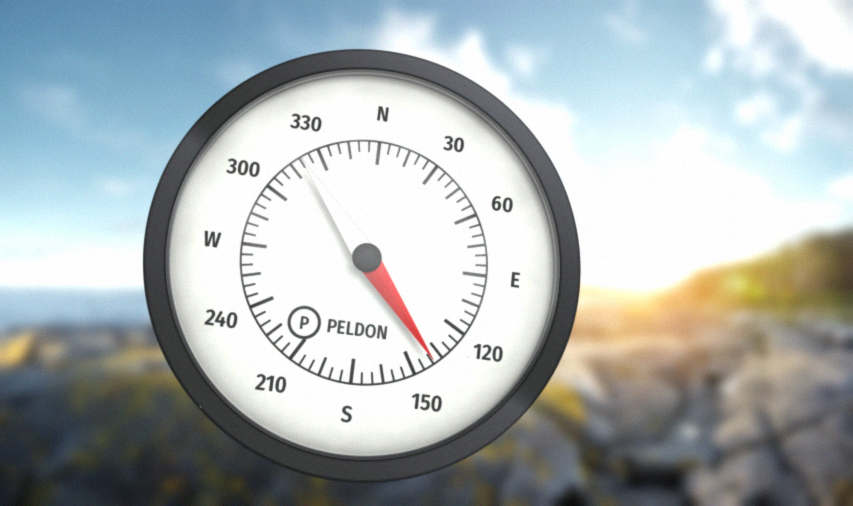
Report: 140°
